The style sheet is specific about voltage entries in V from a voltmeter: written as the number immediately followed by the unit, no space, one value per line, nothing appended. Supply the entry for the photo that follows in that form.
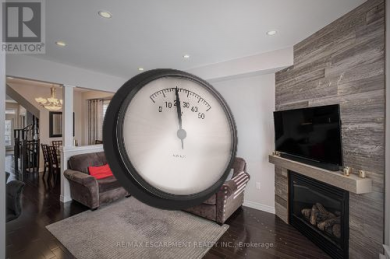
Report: 20V
